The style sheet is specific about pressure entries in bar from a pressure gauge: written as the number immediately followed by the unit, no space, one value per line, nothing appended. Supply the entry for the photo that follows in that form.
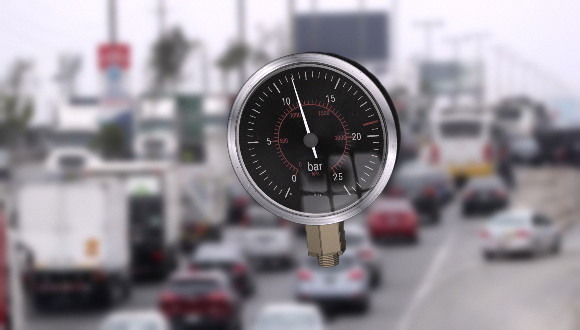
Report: 11.5bar
